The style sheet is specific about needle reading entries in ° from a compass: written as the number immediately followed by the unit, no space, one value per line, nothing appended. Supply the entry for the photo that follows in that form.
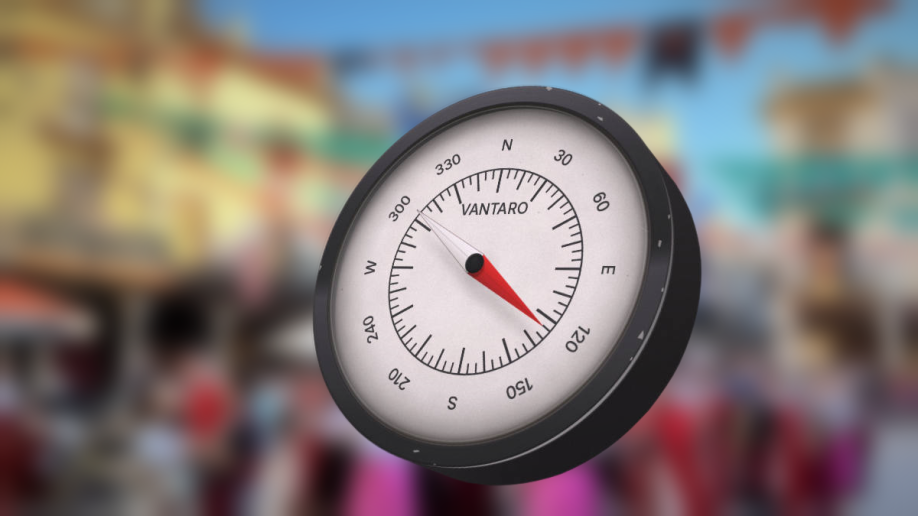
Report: 125°
